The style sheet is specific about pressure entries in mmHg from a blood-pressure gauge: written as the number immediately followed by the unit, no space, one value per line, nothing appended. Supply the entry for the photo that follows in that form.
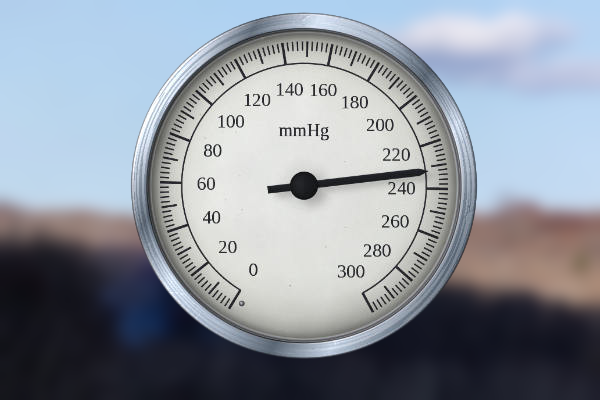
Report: 232mmHg
